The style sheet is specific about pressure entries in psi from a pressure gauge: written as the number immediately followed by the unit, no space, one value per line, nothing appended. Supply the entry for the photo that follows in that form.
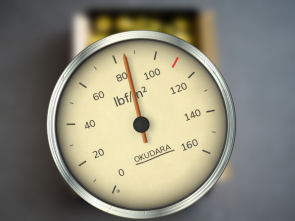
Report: 85psi
